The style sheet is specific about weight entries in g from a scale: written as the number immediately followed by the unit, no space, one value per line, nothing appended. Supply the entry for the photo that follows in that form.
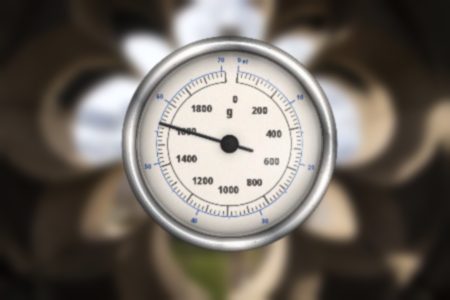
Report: 1600g
